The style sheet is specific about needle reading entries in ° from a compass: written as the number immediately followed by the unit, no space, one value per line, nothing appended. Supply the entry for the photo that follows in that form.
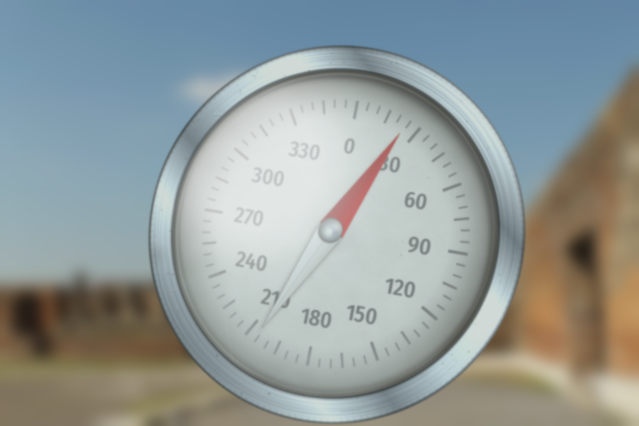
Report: 25°
